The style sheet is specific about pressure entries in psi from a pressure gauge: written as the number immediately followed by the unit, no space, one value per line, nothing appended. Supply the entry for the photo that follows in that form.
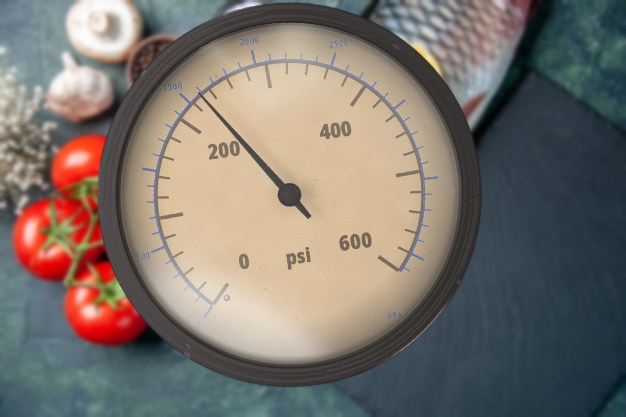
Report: 230psi
